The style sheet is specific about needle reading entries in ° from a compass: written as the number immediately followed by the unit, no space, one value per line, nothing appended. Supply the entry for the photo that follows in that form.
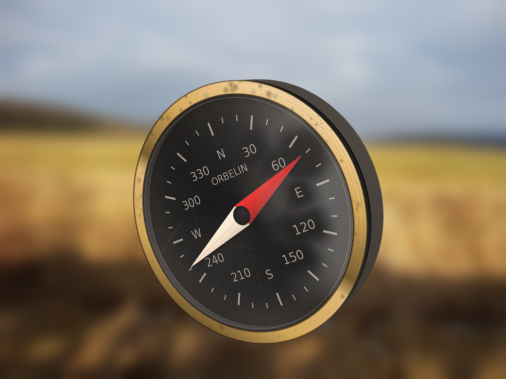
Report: 70°
